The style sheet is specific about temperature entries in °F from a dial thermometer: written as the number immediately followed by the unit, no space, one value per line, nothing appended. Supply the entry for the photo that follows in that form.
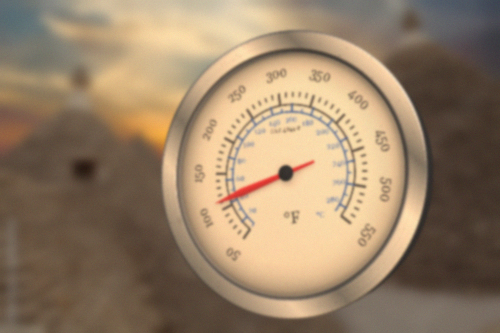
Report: 110°F
